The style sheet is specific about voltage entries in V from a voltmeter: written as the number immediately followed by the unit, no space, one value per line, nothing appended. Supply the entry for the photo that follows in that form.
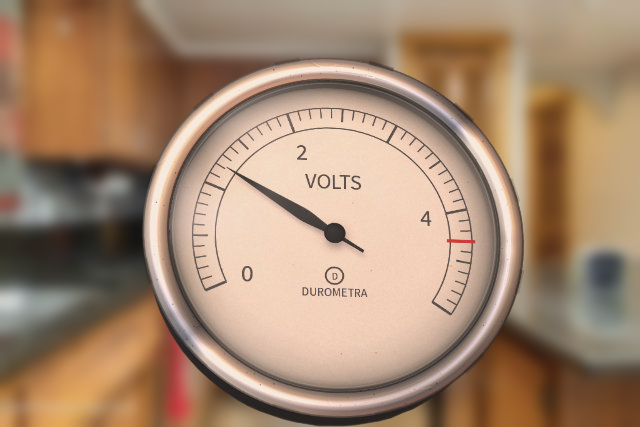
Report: 1.2V
